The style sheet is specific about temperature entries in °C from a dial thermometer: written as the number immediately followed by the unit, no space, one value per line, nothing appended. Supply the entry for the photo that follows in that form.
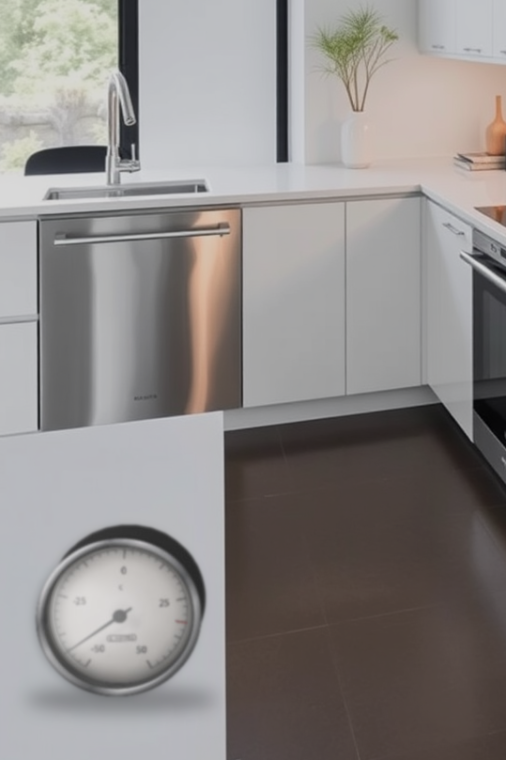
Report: -42.5°C
